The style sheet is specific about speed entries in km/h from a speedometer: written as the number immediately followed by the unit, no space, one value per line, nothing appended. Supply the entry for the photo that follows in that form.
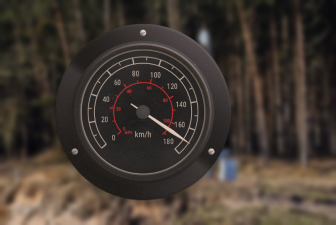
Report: 170km/h
